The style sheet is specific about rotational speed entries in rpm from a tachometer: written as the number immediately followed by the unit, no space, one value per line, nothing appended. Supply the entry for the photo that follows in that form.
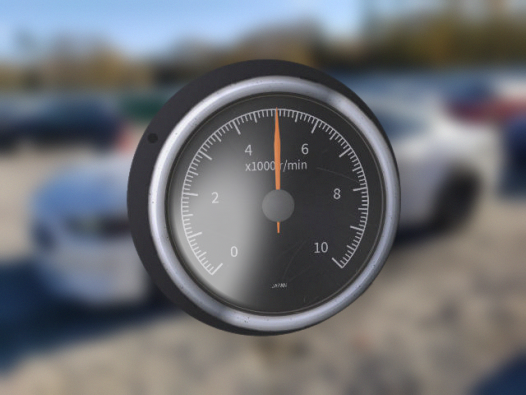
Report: 5000rpm
